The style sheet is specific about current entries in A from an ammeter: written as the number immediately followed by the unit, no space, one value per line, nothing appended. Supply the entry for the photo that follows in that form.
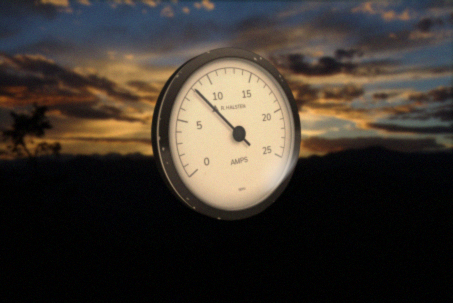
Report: 8A
